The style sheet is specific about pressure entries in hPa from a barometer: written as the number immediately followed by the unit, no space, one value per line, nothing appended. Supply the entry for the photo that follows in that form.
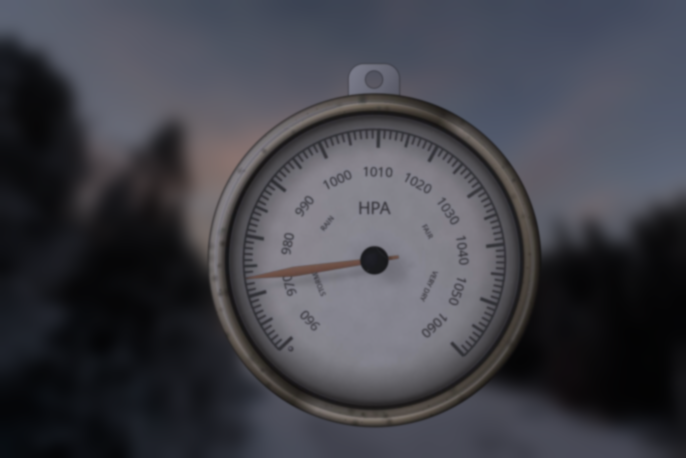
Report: 973hPa
